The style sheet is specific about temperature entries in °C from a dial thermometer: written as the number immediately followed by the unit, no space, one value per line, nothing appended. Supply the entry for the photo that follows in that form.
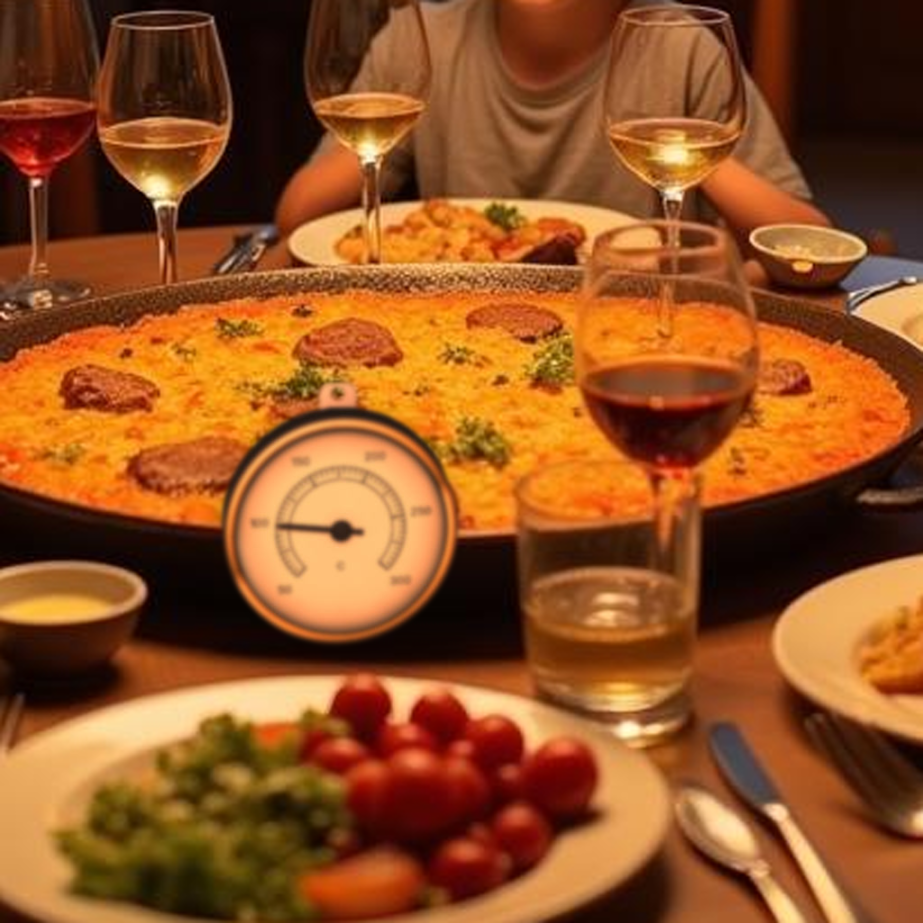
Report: 100°C
